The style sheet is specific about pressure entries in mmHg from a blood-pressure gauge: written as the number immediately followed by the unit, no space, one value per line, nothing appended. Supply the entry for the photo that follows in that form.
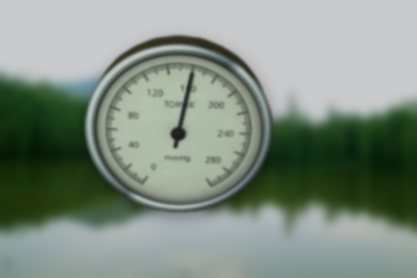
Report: 160mmHg
